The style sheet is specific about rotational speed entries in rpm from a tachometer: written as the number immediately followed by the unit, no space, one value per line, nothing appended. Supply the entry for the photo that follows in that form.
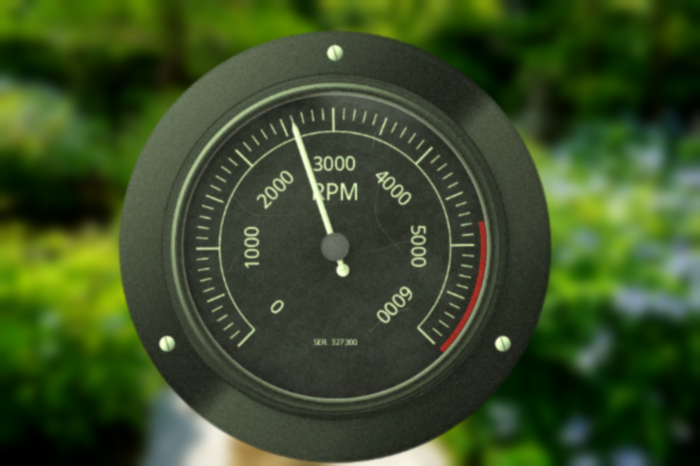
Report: 2600rpm
